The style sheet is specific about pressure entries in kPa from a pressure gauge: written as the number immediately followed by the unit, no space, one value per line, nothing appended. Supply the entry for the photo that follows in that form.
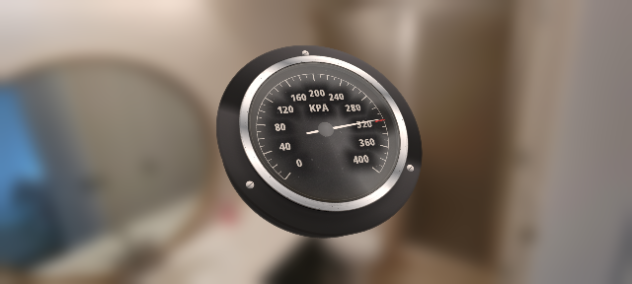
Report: 320kPa
